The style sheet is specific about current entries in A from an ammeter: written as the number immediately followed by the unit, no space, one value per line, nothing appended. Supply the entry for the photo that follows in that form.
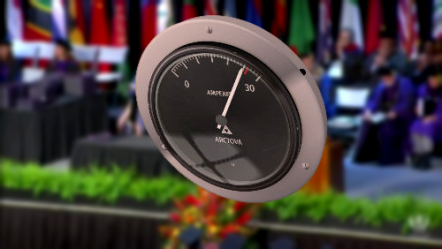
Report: 25A
